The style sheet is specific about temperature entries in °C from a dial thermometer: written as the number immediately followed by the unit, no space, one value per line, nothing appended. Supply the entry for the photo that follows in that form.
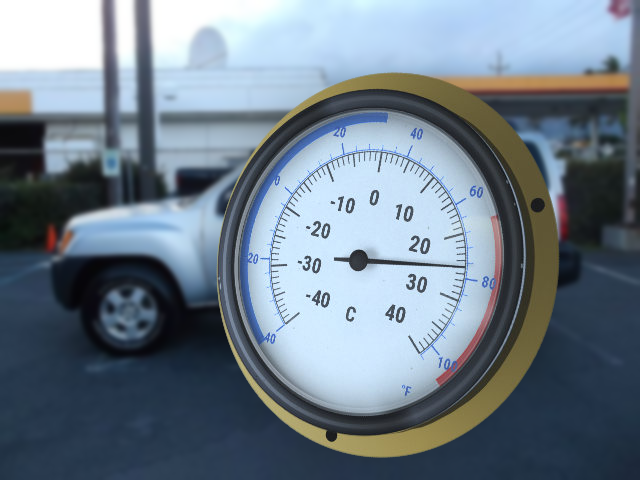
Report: 25°C
